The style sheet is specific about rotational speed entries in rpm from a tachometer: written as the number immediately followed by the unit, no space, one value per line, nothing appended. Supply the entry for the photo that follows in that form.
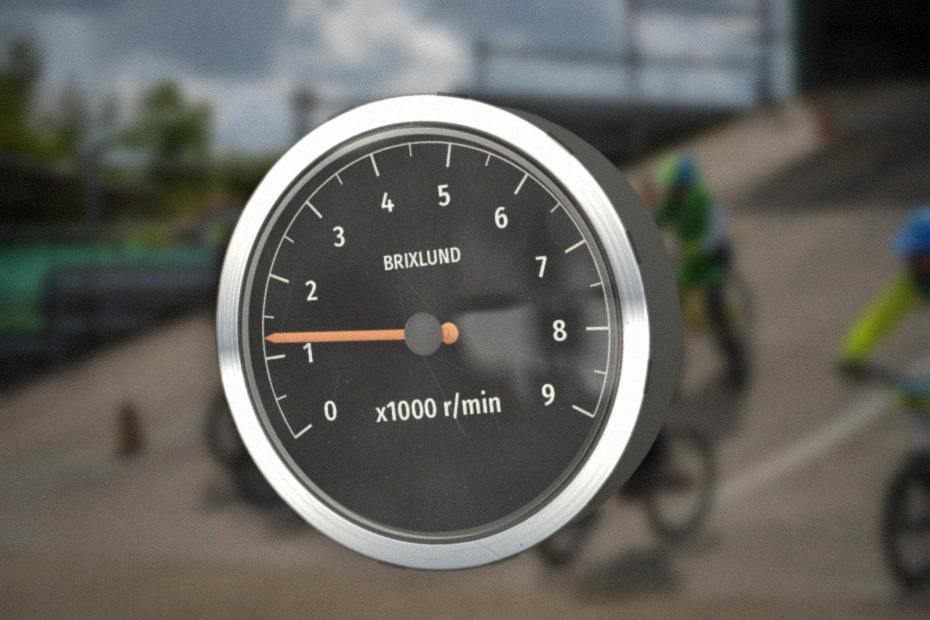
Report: 1250rpm
